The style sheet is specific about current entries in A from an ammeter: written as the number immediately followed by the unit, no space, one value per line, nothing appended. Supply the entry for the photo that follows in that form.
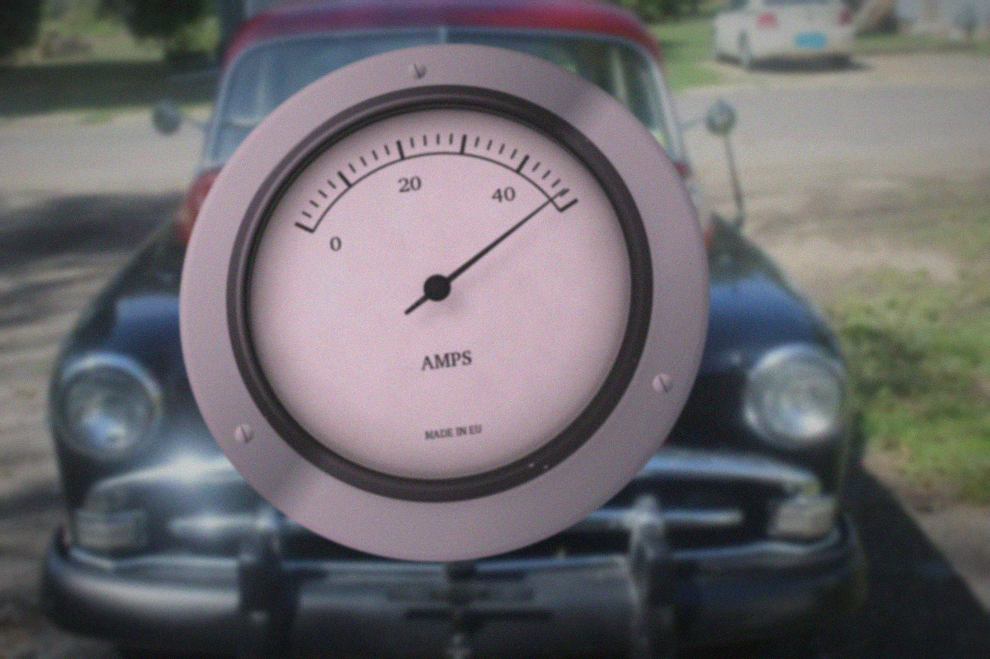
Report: 48A
